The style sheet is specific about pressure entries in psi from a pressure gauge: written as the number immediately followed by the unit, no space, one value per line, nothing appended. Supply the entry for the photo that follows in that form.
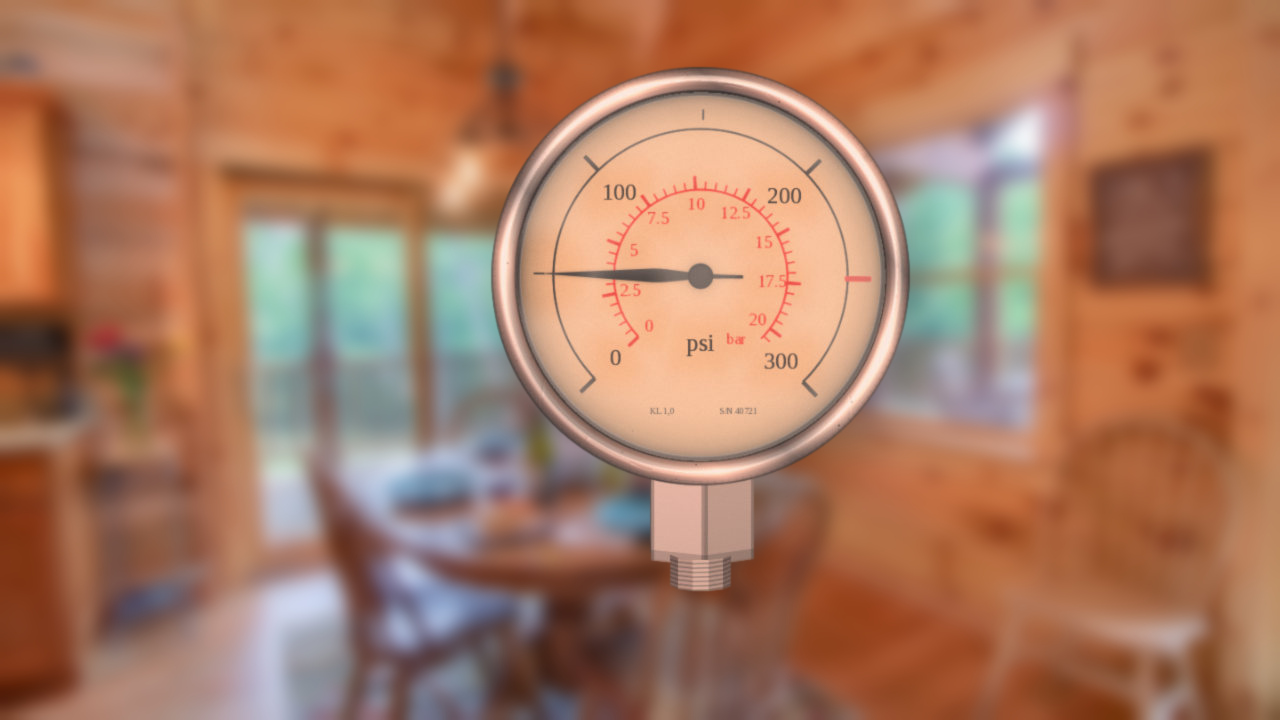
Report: 50psi
